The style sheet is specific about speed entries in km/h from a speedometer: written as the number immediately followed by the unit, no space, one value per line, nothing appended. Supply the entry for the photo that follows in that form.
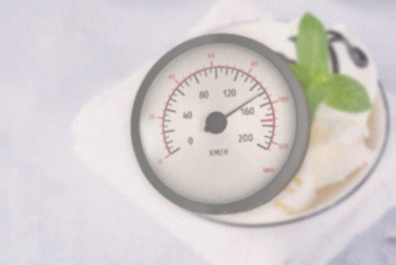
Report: 150km/h
